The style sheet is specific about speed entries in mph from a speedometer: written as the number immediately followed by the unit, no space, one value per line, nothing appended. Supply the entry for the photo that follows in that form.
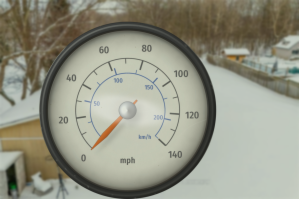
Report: 0mph
